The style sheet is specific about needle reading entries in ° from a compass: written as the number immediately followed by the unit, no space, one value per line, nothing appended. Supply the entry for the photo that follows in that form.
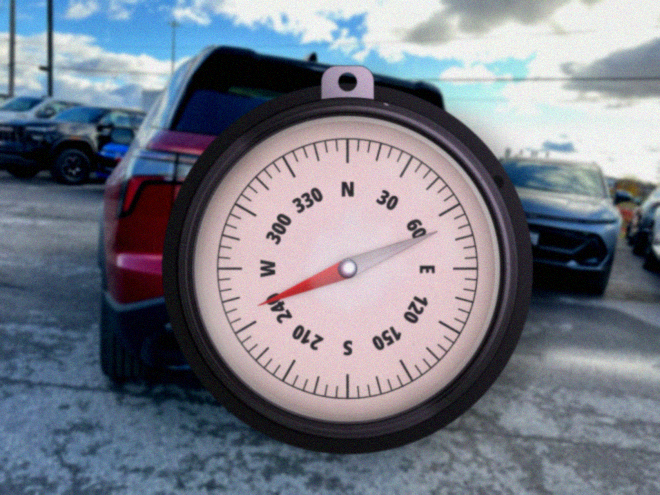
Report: 247.5°
